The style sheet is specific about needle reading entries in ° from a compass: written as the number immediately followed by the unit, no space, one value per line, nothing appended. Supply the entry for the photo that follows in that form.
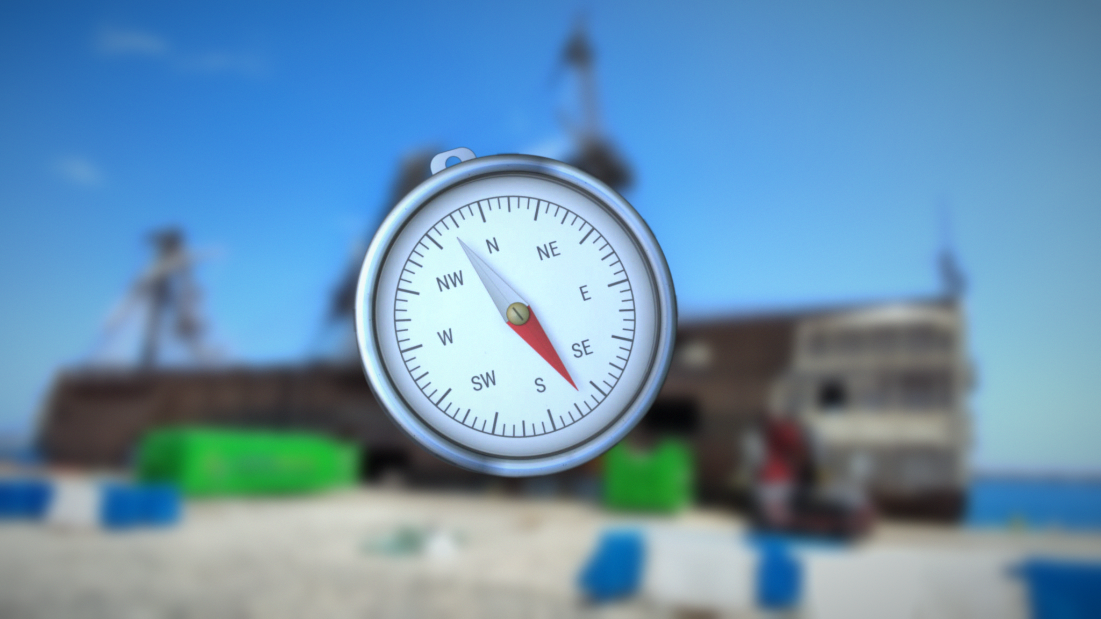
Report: 160°
